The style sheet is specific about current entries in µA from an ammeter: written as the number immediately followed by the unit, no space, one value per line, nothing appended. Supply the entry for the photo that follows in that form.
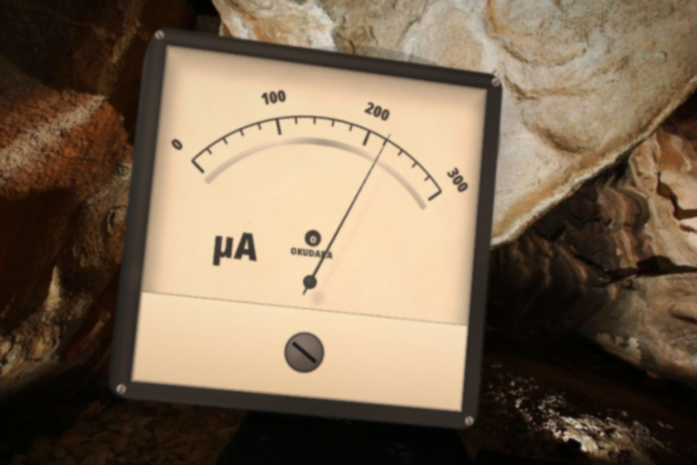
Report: 220µA
